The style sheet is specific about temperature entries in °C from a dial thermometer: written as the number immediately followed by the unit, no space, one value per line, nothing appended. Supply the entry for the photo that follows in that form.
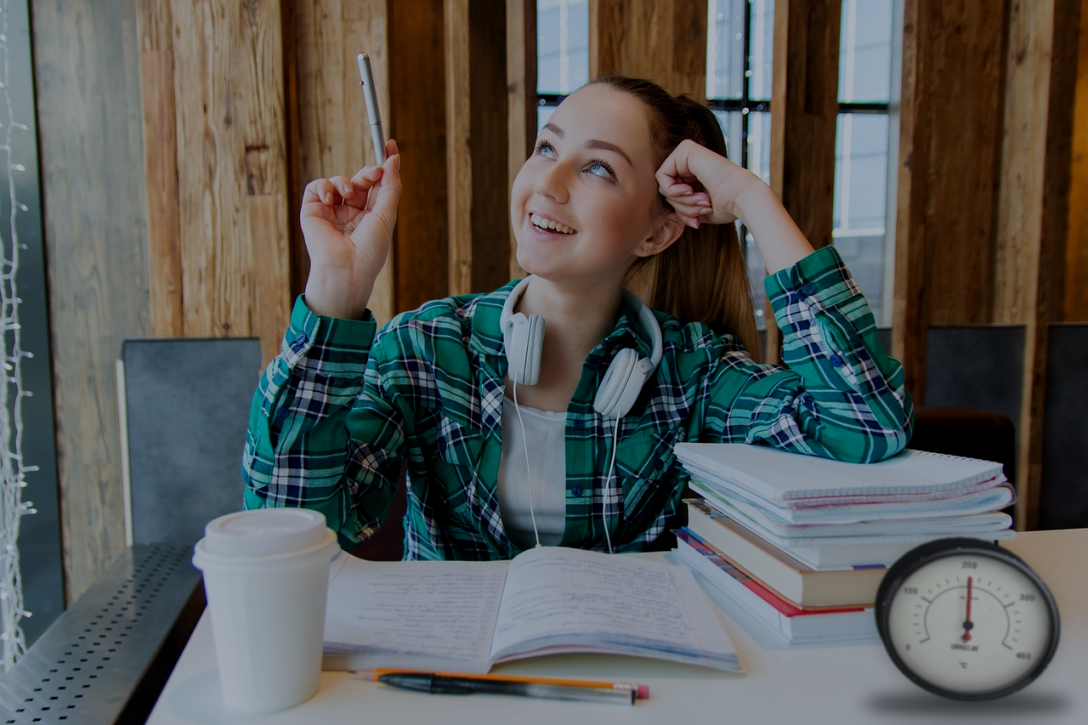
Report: 200°C
